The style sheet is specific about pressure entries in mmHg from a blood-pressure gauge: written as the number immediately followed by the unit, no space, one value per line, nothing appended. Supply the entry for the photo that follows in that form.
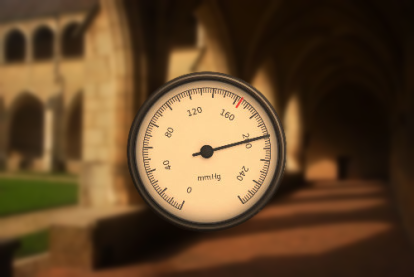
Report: 200mmHg
